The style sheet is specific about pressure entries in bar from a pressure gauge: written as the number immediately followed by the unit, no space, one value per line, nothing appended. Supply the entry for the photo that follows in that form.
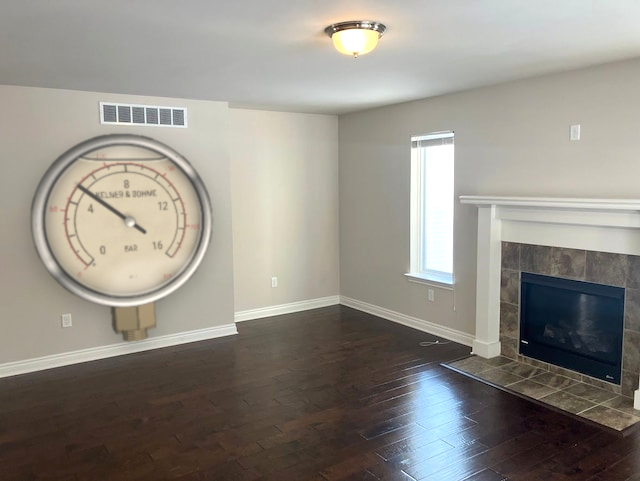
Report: 5bar
